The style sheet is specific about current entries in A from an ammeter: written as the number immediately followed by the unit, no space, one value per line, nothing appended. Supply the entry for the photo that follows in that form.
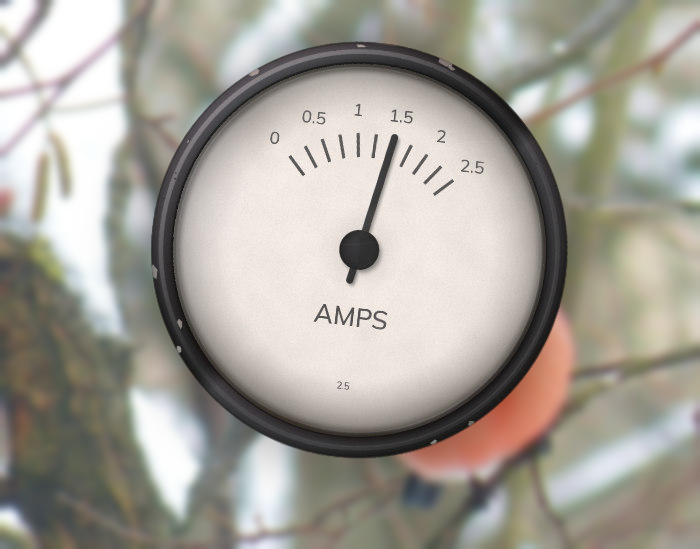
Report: 1.5A
